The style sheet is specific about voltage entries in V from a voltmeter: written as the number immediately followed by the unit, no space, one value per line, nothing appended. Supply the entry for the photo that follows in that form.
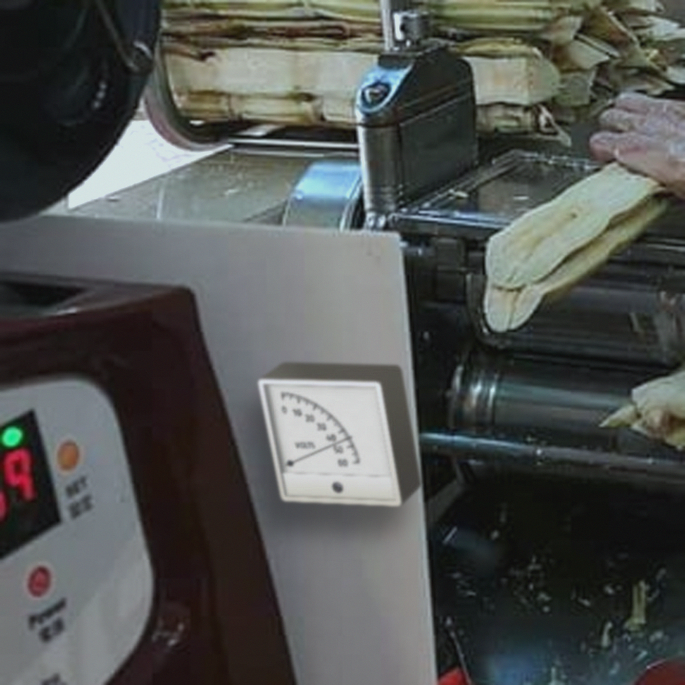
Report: 45V
